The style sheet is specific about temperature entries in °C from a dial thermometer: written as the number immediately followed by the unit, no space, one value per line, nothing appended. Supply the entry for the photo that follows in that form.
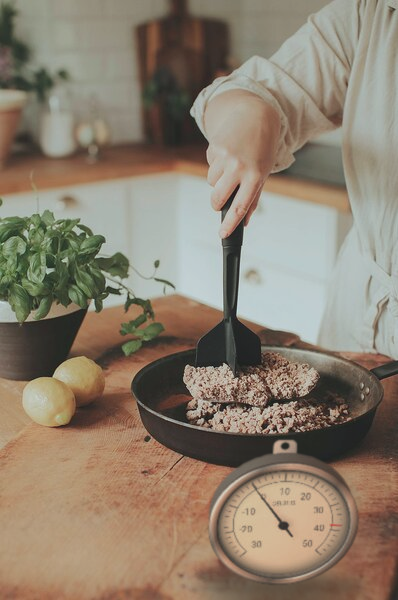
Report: 0°C
